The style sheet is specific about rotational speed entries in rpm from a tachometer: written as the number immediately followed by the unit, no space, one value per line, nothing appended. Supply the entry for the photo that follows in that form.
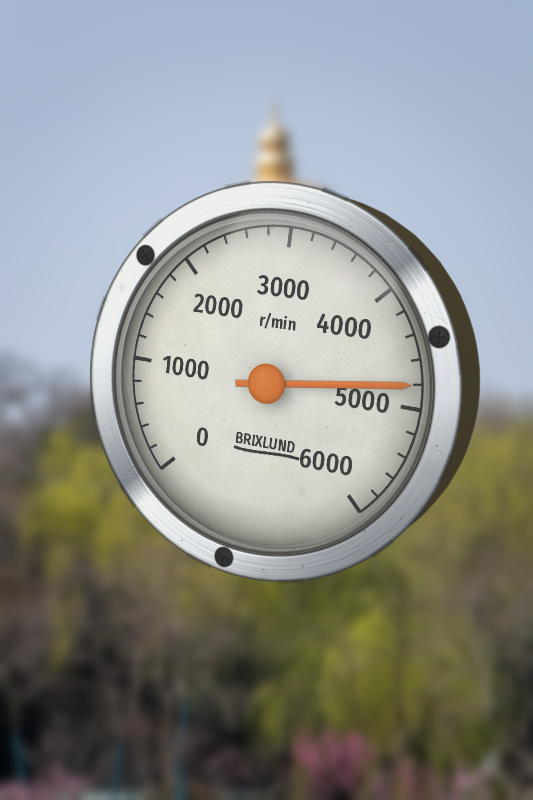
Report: 4800rpm
